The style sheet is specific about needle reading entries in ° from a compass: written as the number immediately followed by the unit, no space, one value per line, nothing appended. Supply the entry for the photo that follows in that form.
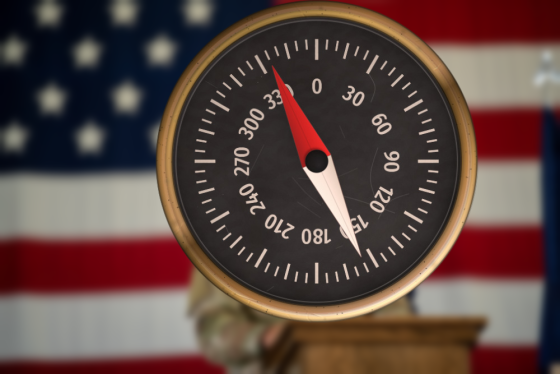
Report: 335°
